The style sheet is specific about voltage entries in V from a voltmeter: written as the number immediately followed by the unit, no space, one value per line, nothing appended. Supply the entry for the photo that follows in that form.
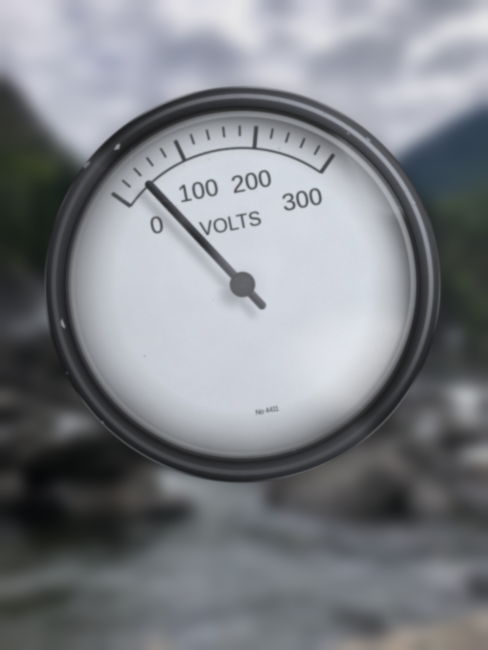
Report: 40V
